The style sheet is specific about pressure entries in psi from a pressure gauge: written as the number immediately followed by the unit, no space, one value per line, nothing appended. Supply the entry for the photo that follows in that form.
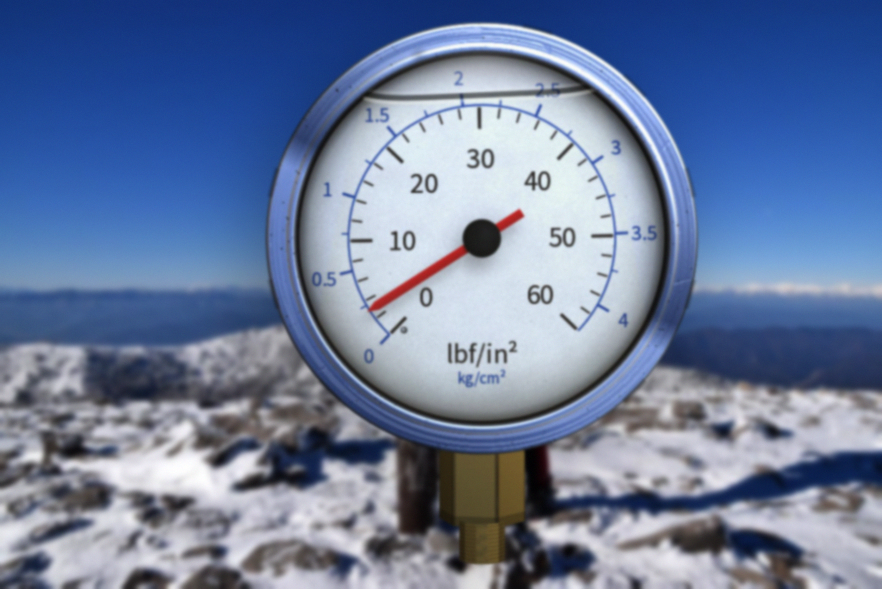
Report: 3psi
